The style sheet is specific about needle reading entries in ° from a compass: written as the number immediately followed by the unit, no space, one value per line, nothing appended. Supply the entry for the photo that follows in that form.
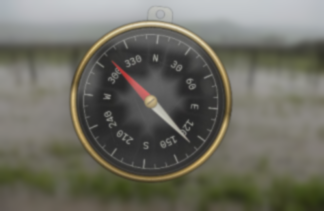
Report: 310°
